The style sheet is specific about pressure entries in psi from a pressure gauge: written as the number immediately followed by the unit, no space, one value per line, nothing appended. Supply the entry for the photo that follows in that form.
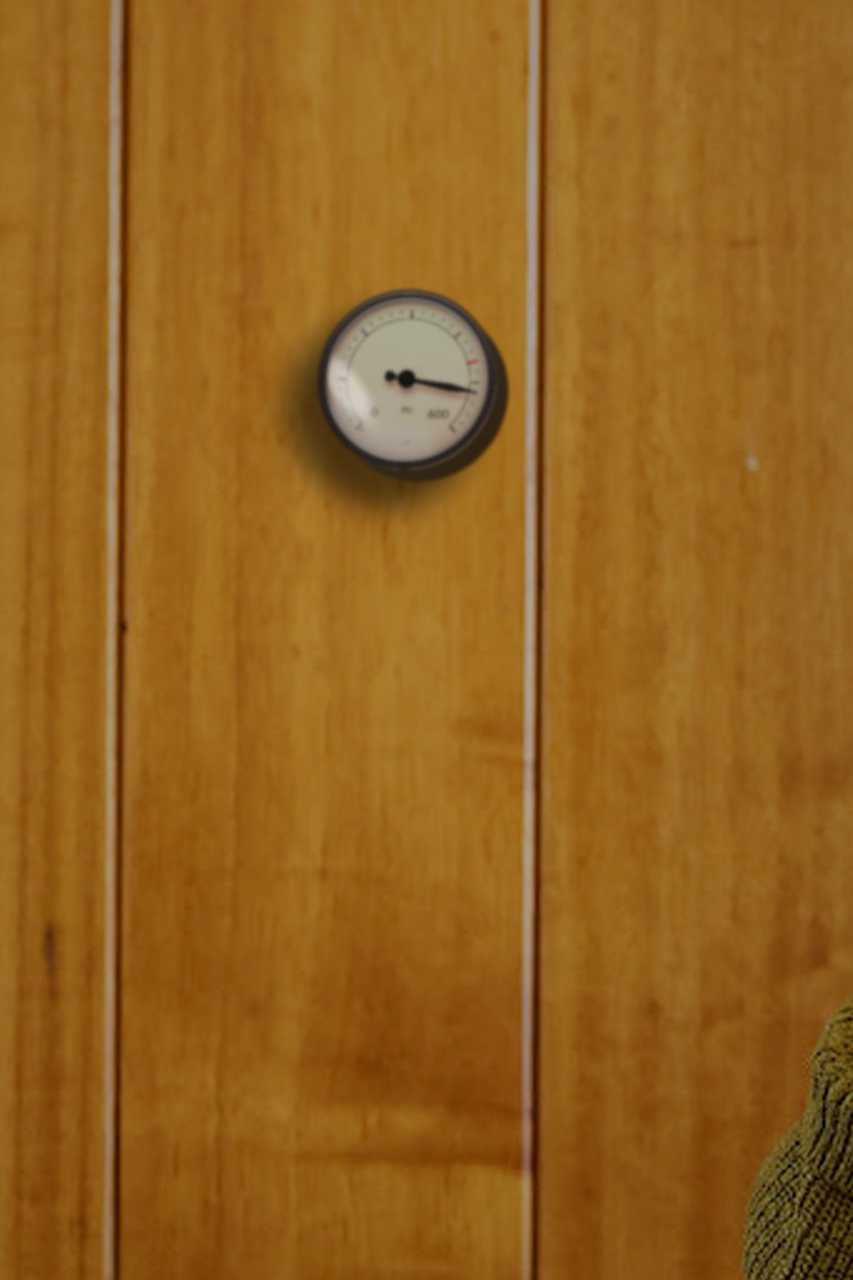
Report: 520psi
